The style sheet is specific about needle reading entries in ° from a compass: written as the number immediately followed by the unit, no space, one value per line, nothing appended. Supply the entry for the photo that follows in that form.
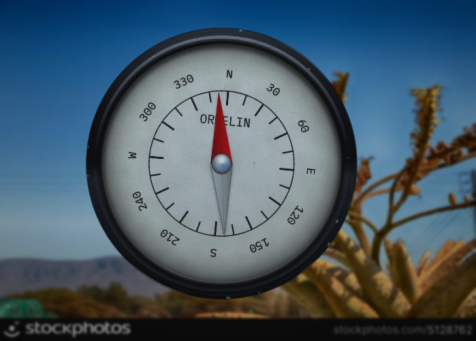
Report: 352.5°
